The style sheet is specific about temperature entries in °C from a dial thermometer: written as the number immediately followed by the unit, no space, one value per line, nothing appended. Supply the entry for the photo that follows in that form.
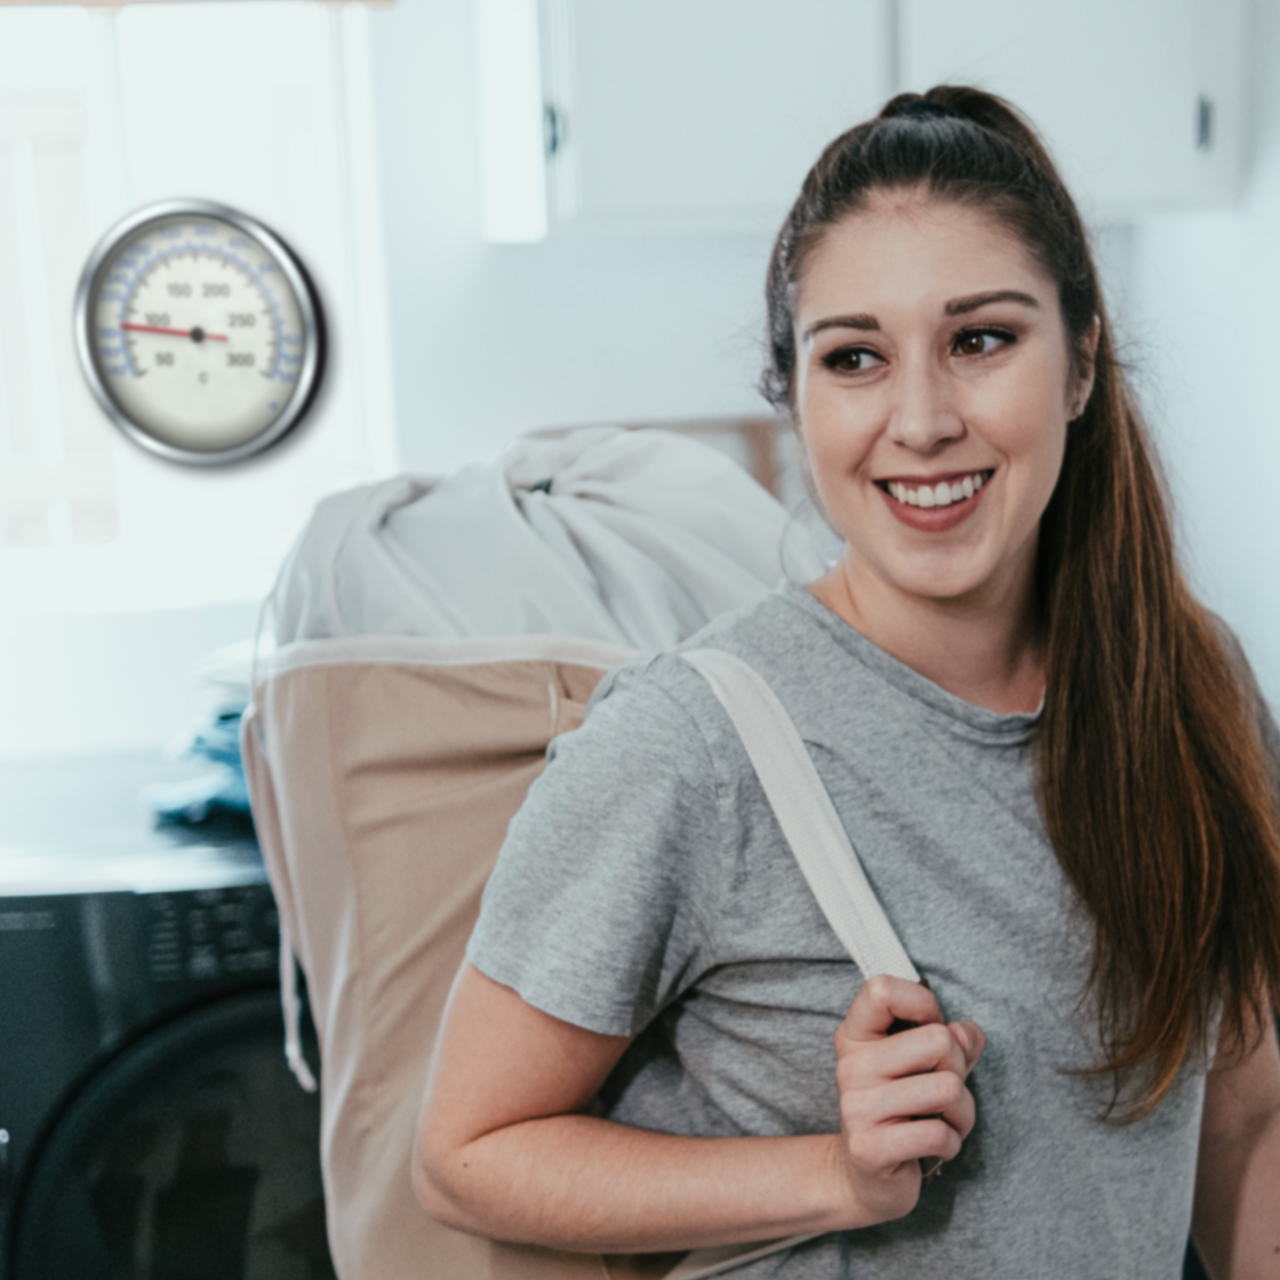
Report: 87.5°C
